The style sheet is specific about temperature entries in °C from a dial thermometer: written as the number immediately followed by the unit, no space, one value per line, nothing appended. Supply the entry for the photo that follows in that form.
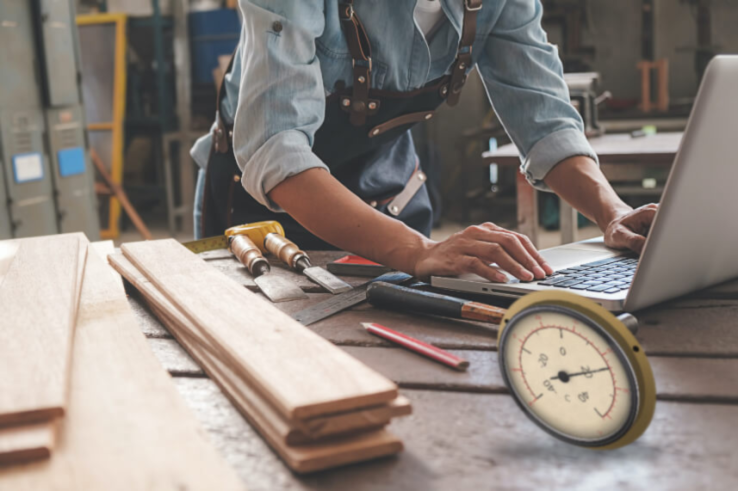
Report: 20°C
